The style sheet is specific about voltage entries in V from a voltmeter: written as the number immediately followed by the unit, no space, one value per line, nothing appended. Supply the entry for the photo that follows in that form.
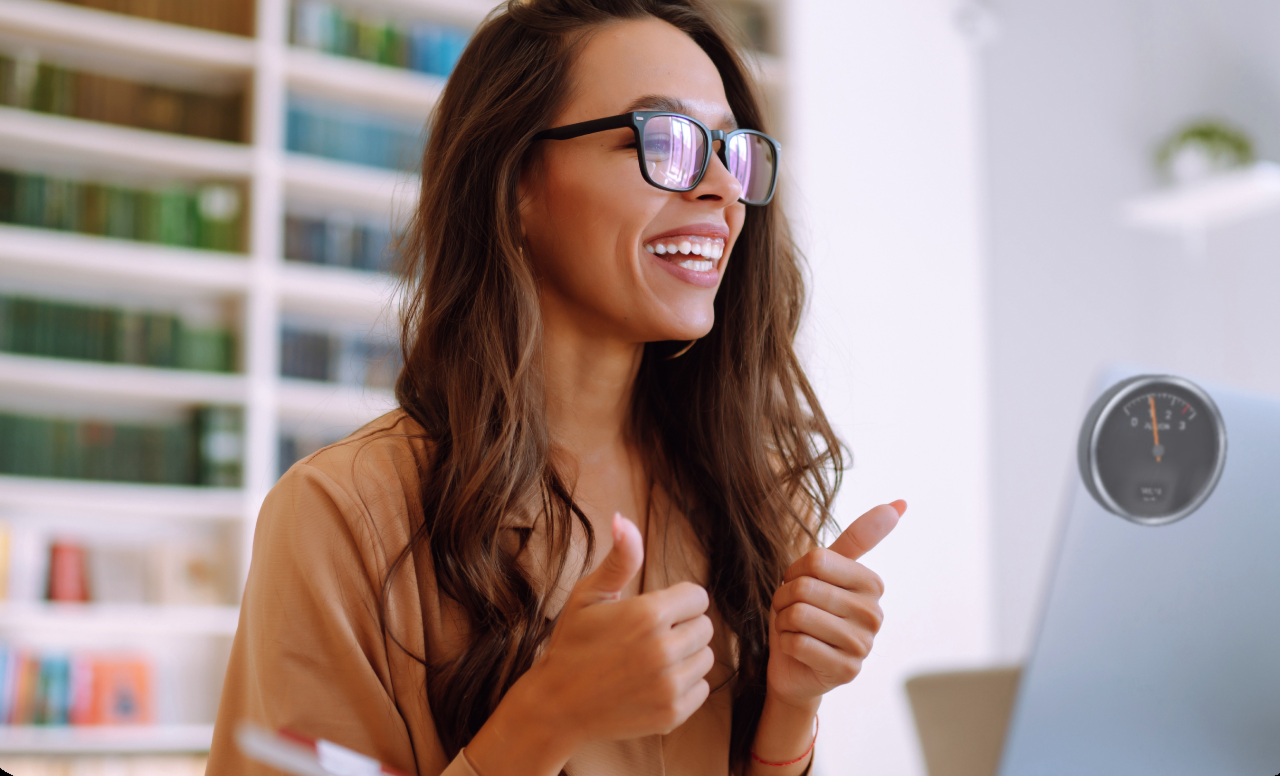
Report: 1V
